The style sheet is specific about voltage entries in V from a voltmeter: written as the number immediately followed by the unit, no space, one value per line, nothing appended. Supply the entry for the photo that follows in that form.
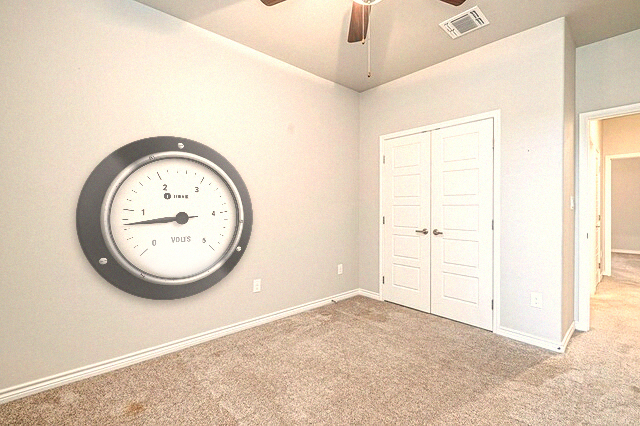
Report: 0.7V
